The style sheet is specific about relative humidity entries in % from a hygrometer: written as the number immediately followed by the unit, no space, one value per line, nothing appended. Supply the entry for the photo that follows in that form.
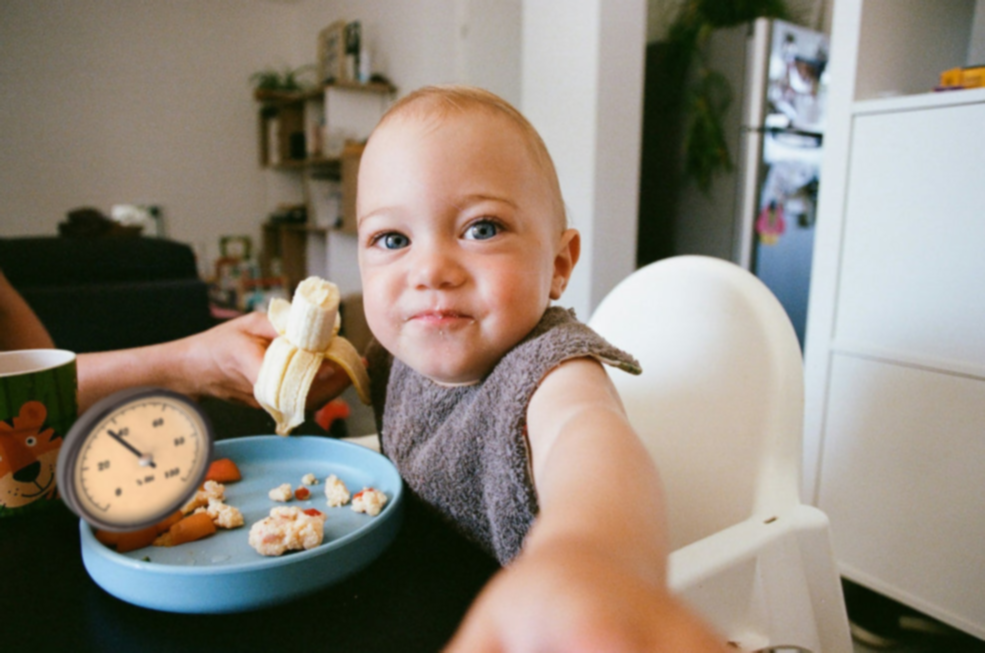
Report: 36%
